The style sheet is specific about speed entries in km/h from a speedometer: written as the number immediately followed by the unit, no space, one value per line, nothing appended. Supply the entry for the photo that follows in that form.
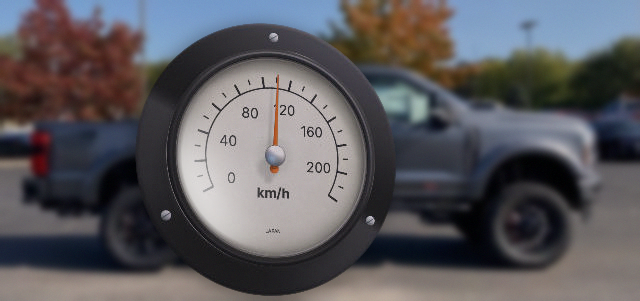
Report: 110km/h
